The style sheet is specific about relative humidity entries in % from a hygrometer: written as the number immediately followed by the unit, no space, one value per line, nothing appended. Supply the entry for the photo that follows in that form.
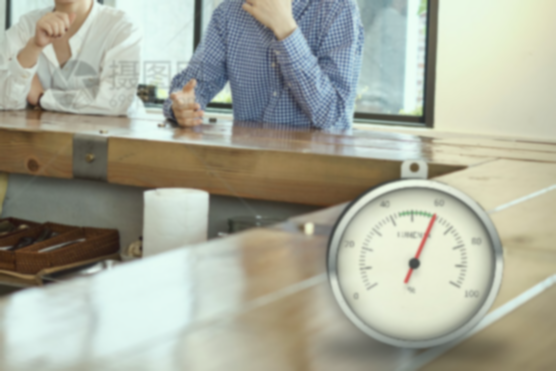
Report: 60%
